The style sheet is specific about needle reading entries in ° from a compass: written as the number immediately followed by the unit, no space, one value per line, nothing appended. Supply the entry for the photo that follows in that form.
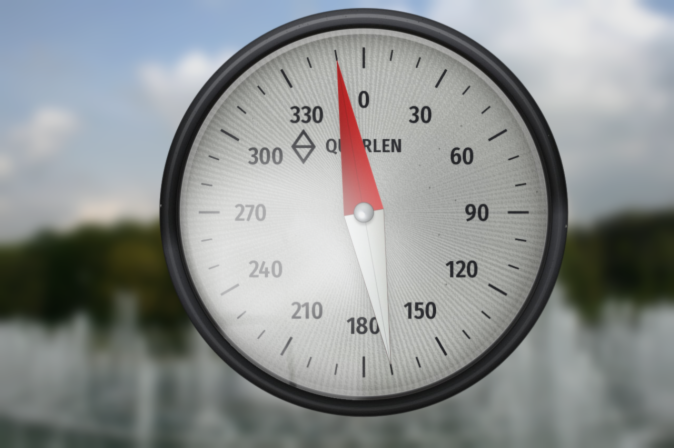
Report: 350°
